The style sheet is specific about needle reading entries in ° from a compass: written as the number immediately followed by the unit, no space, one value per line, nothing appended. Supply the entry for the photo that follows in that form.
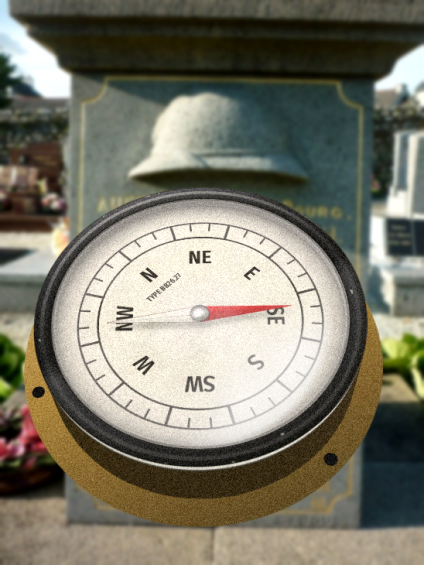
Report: 130°
